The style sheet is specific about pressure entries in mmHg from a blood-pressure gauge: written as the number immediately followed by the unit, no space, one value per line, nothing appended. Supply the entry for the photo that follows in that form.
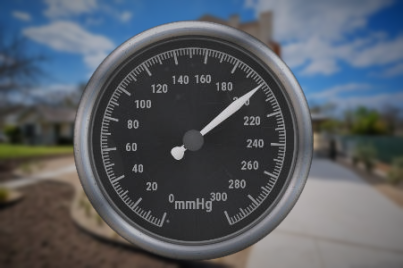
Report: 200mmHg
